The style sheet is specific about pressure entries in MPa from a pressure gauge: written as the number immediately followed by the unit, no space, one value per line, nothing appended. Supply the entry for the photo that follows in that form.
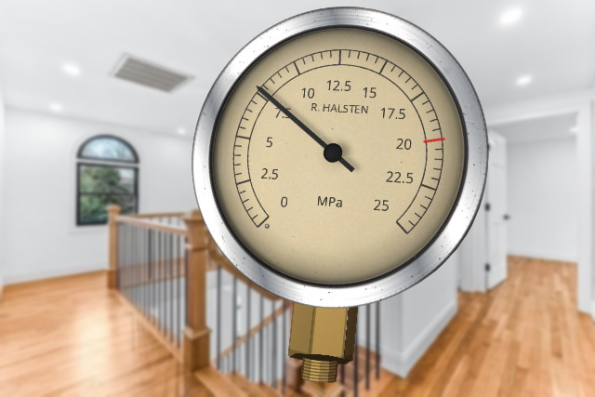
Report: 7.75MPa
